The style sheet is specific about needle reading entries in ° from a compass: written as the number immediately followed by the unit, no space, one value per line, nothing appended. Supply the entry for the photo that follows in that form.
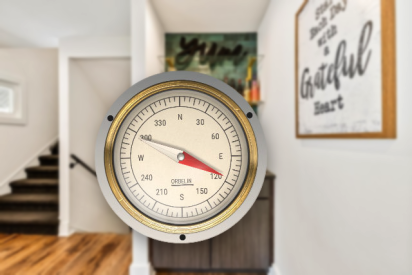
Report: 115°
